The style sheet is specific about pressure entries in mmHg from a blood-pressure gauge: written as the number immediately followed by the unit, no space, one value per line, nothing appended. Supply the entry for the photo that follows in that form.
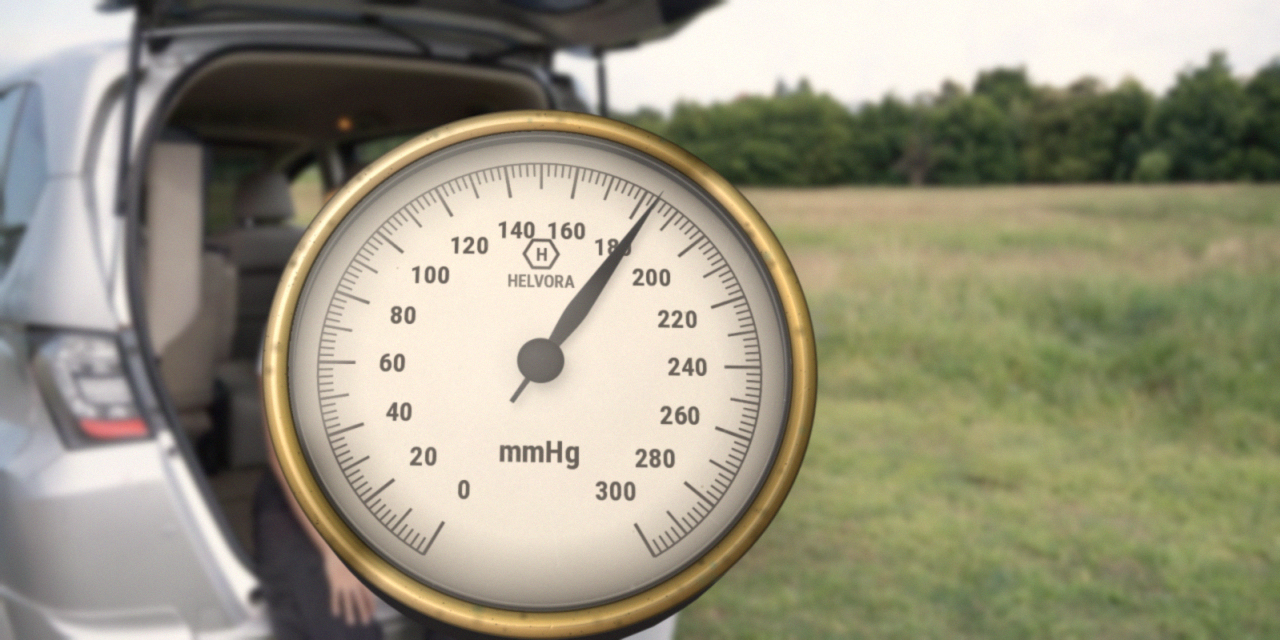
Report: 184mmHg
